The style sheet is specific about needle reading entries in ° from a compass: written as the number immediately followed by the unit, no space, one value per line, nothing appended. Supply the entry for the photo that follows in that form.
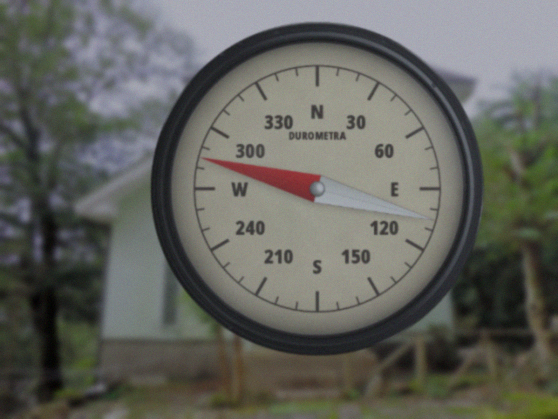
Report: 285°
